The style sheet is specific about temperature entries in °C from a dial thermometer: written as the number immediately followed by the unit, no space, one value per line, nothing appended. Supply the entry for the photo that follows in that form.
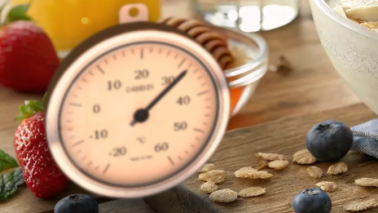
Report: 32°C
